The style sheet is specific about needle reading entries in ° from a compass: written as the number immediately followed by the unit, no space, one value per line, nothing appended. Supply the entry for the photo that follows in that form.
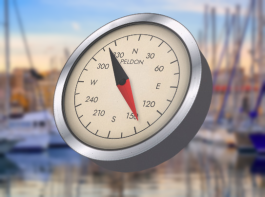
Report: 142.5°
